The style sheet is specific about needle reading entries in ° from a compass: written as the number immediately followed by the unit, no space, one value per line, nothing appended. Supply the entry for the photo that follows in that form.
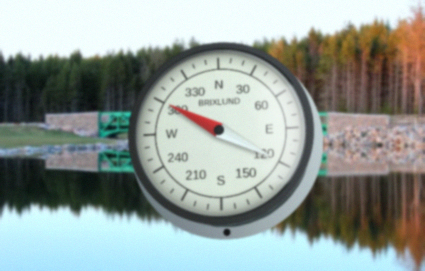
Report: 300°
